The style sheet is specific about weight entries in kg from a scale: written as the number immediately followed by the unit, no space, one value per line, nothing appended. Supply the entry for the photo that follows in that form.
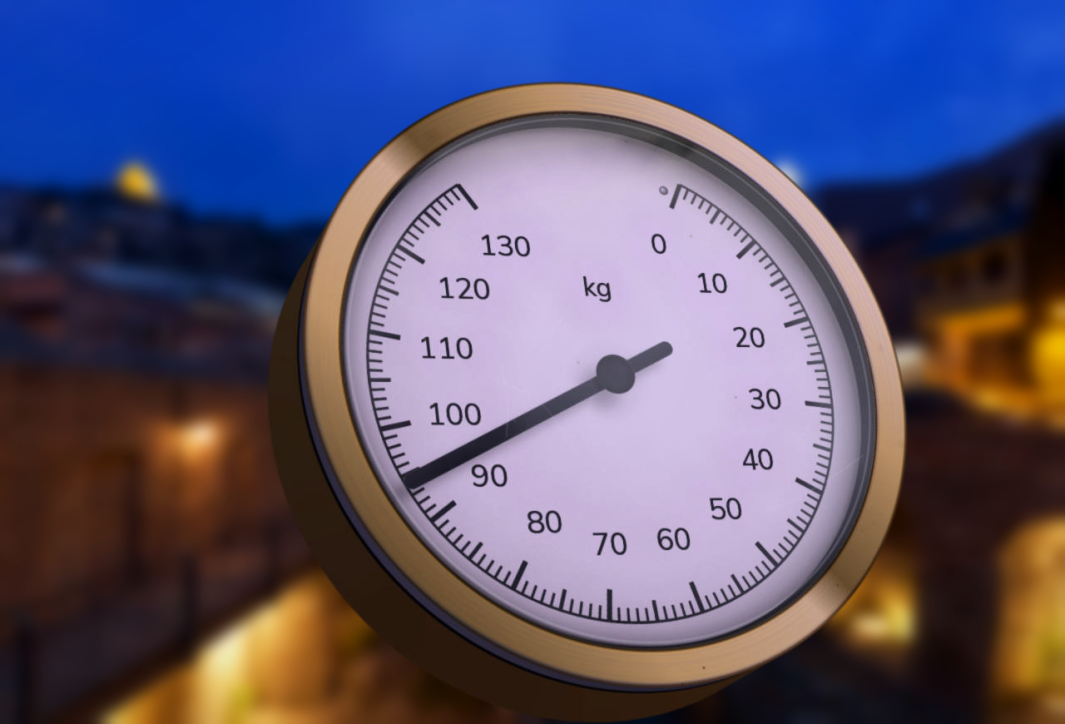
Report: 94kg
